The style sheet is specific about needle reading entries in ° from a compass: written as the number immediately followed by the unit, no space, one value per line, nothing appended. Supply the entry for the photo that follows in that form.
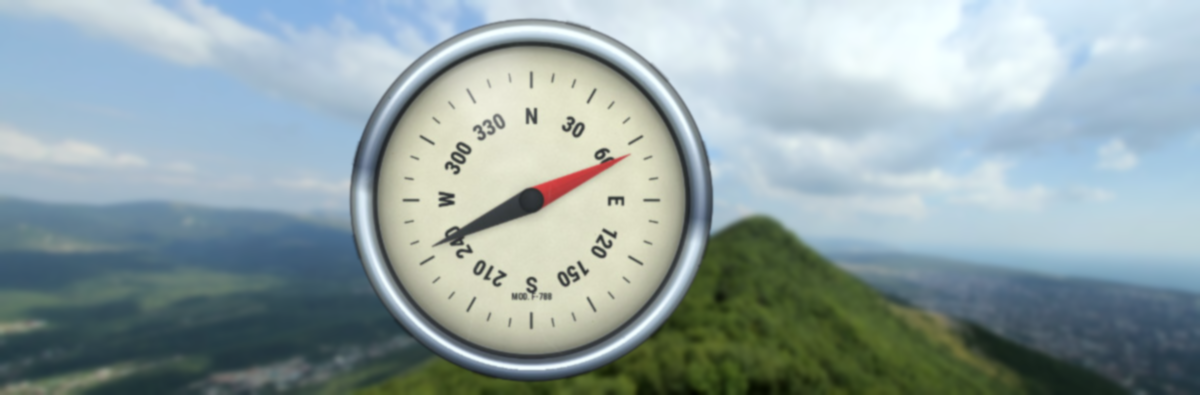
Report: 65°
